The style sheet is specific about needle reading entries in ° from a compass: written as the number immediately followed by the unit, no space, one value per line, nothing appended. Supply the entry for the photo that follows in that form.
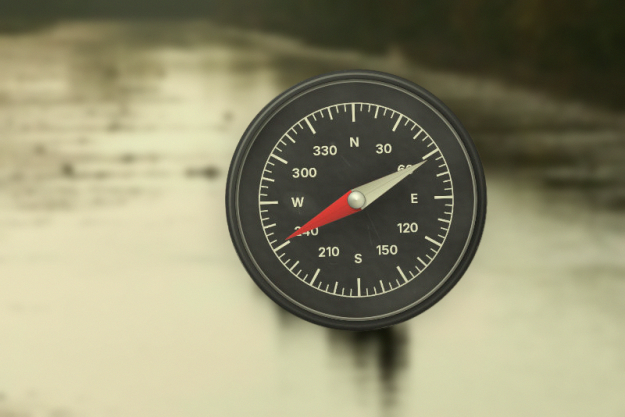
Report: 242.5°
